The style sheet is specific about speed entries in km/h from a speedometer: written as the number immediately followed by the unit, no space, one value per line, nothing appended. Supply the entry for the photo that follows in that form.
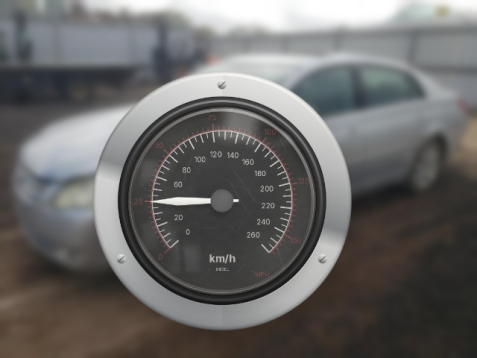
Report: 40km/h
